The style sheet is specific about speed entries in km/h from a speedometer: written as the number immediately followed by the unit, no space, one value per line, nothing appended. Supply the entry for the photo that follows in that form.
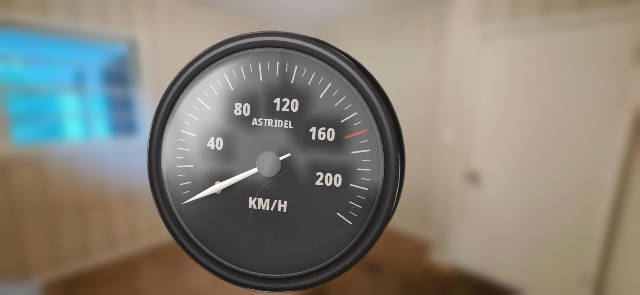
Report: 0km/h
